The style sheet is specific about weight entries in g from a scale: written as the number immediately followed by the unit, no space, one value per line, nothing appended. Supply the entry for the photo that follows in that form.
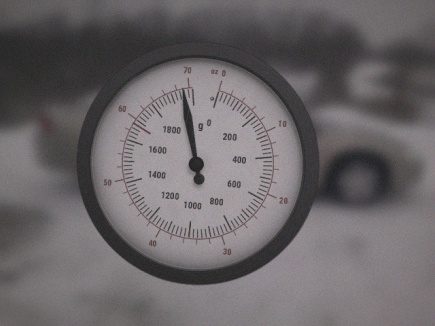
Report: 1960g
